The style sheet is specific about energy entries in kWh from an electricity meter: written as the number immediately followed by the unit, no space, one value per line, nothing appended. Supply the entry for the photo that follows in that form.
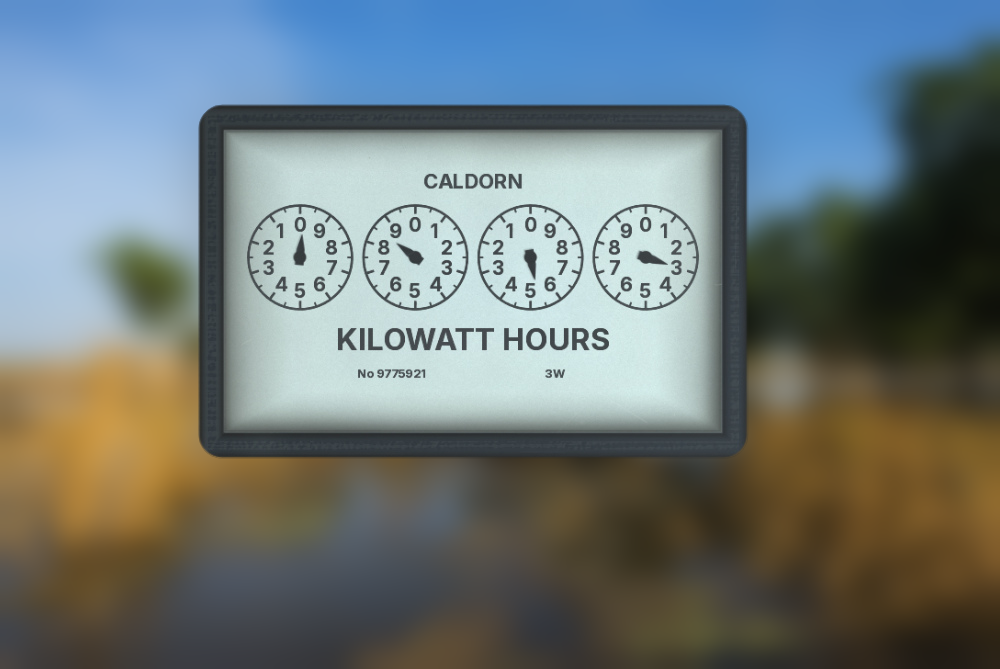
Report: 9853kWh
